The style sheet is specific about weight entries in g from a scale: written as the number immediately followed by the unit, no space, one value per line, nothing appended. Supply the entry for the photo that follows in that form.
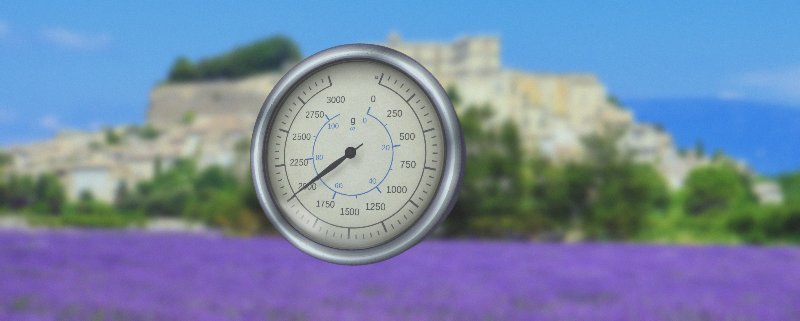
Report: 2000g
